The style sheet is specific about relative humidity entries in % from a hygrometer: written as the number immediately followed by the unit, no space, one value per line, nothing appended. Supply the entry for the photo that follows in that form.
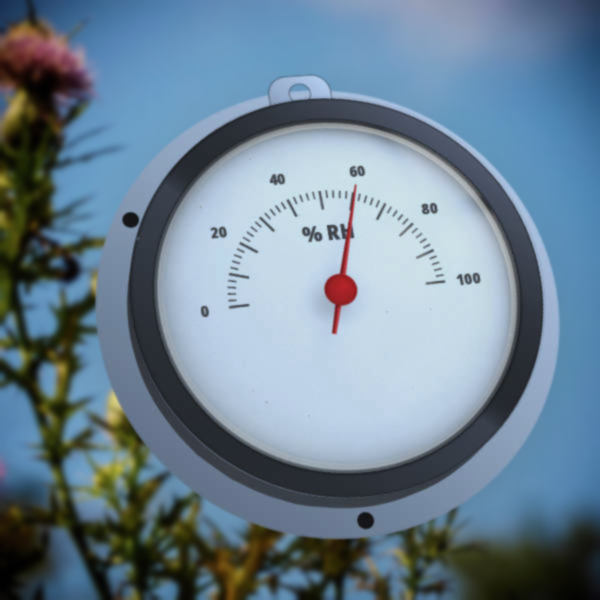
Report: 60%
